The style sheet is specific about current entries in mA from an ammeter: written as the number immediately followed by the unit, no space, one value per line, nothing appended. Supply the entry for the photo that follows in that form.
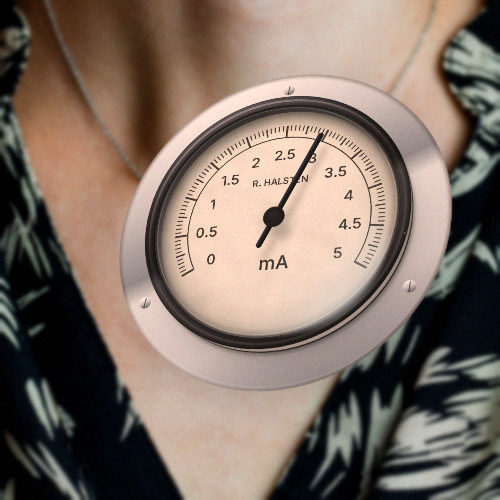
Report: 3mA
